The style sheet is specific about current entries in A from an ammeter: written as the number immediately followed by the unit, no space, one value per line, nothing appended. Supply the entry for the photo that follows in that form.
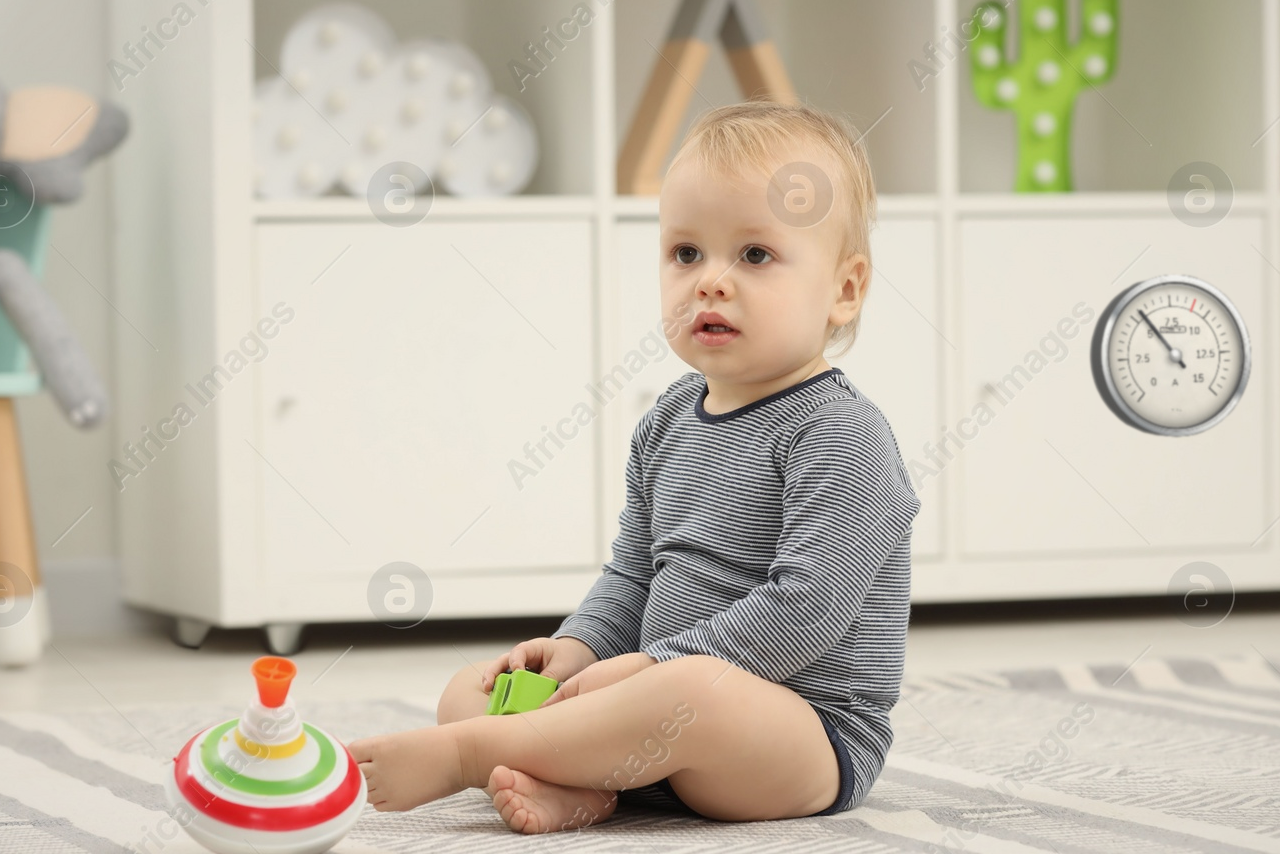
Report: 5.5A
